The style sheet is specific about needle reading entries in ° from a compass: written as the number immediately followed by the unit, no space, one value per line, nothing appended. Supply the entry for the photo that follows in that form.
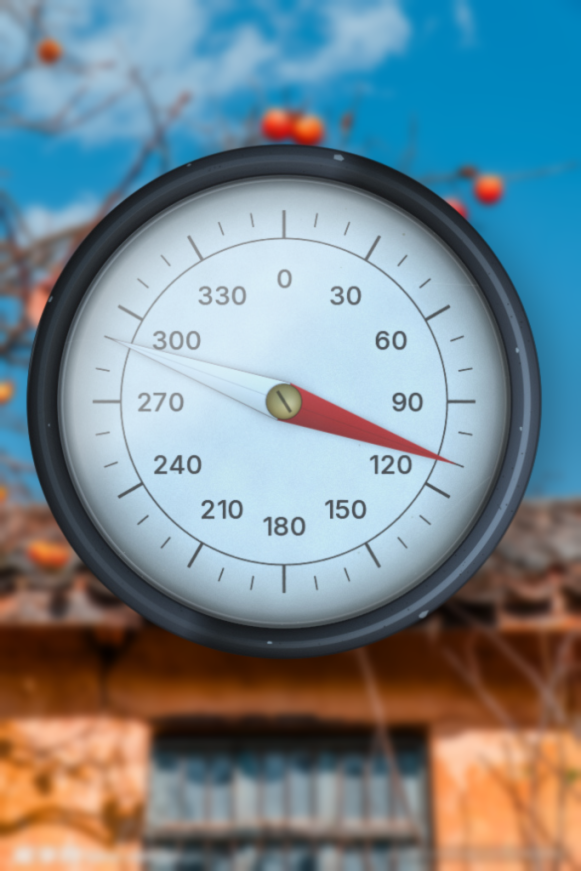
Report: 110°
